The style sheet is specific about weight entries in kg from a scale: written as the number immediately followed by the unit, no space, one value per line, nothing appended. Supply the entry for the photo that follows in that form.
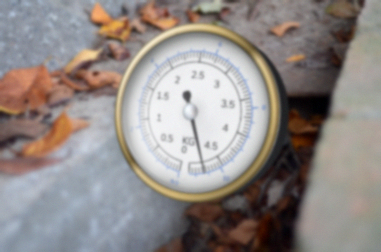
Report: 4.75kg
